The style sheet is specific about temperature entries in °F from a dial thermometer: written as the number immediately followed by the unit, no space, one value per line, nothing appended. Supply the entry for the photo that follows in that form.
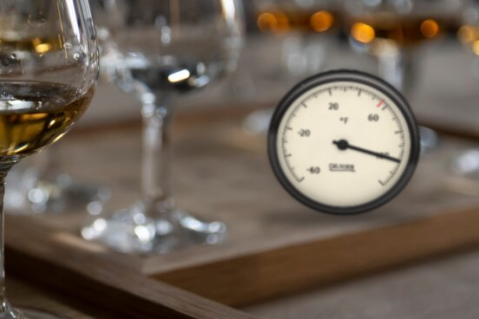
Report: 100°F
